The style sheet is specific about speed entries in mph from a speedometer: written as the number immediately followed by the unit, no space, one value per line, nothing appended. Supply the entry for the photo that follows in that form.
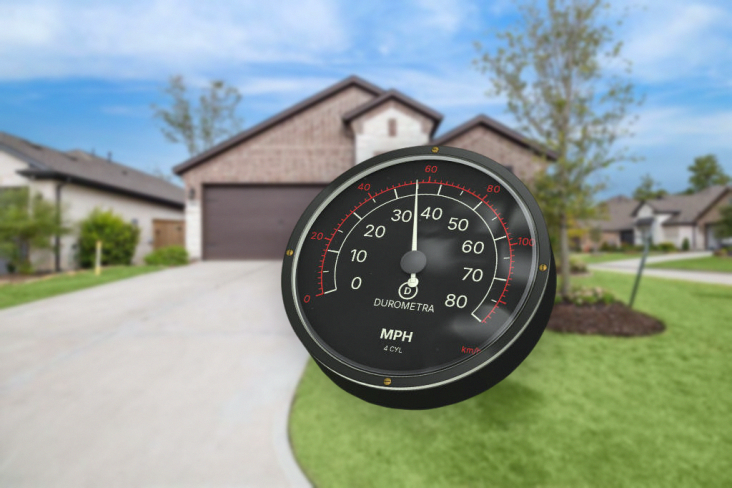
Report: 35mph
